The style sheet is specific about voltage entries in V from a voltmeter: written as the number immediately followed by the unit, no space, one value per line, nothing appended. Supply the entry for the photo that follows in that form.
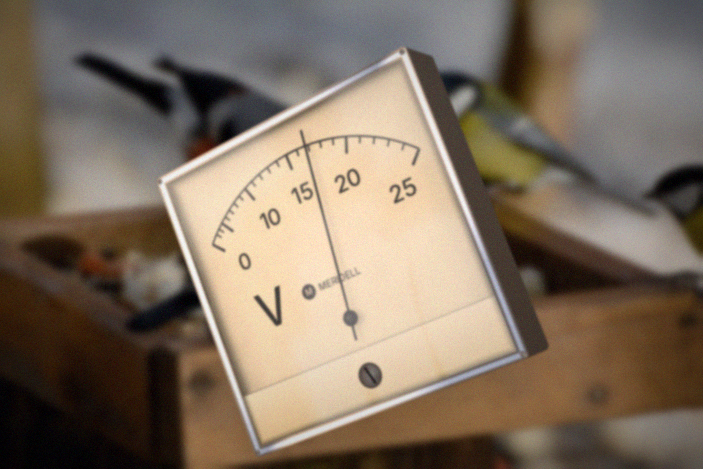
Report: 17V
